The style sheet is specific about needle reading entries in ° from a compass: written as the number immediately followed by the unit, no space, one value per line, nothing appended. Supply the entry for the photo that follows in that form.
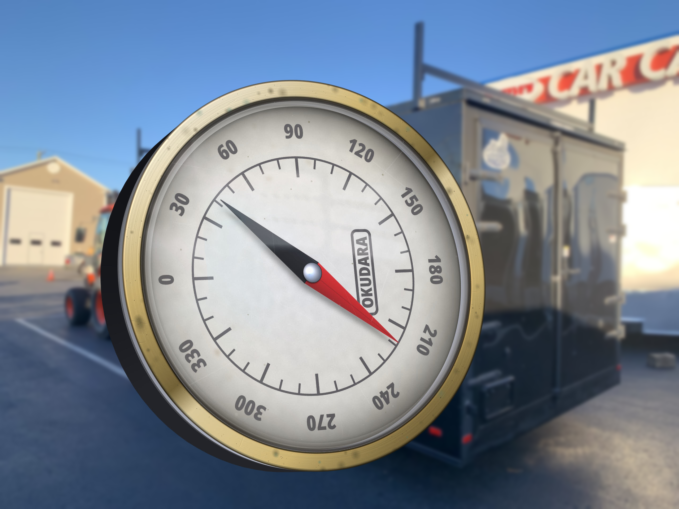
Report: 220°
